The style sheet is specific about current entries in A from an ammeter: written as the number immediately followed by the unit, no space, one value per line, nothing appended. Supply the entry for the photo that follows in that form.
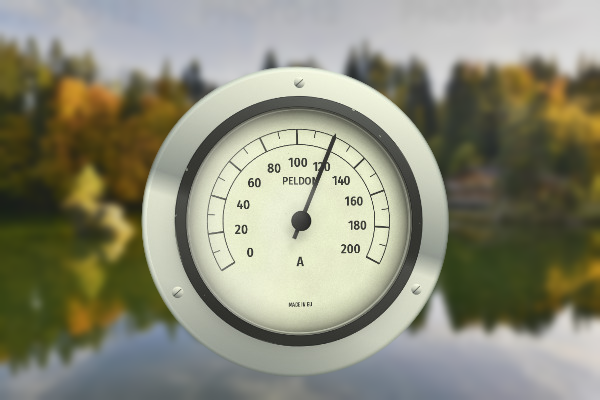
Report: 120A
